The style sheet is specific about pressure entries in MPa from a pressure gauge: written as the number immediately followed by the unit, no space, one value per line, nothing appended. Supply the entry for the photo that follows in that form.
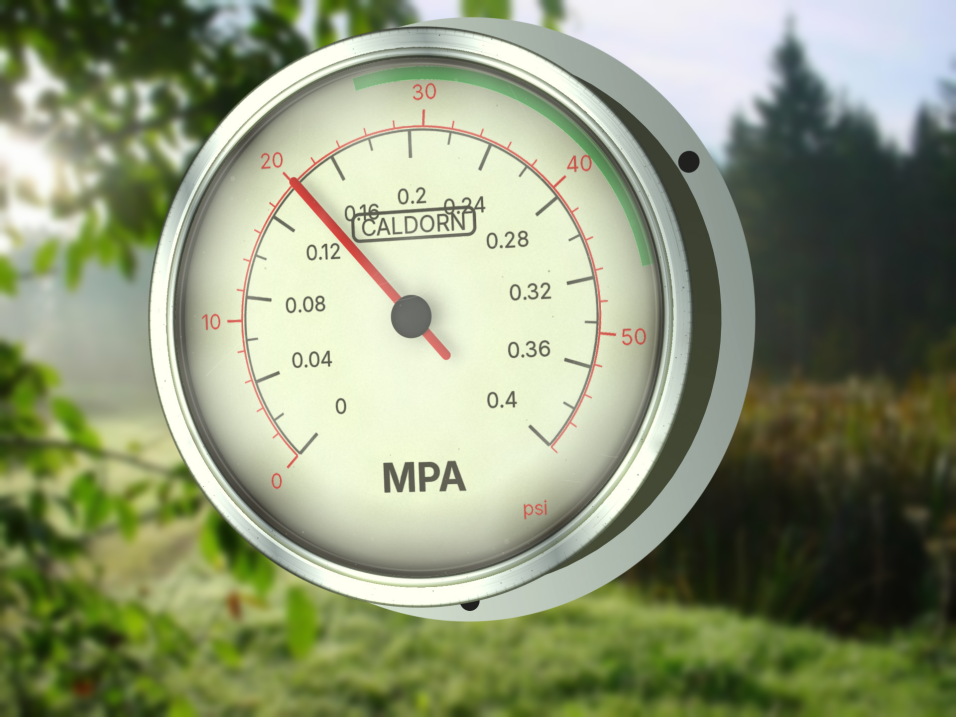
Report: 0.14MPa
